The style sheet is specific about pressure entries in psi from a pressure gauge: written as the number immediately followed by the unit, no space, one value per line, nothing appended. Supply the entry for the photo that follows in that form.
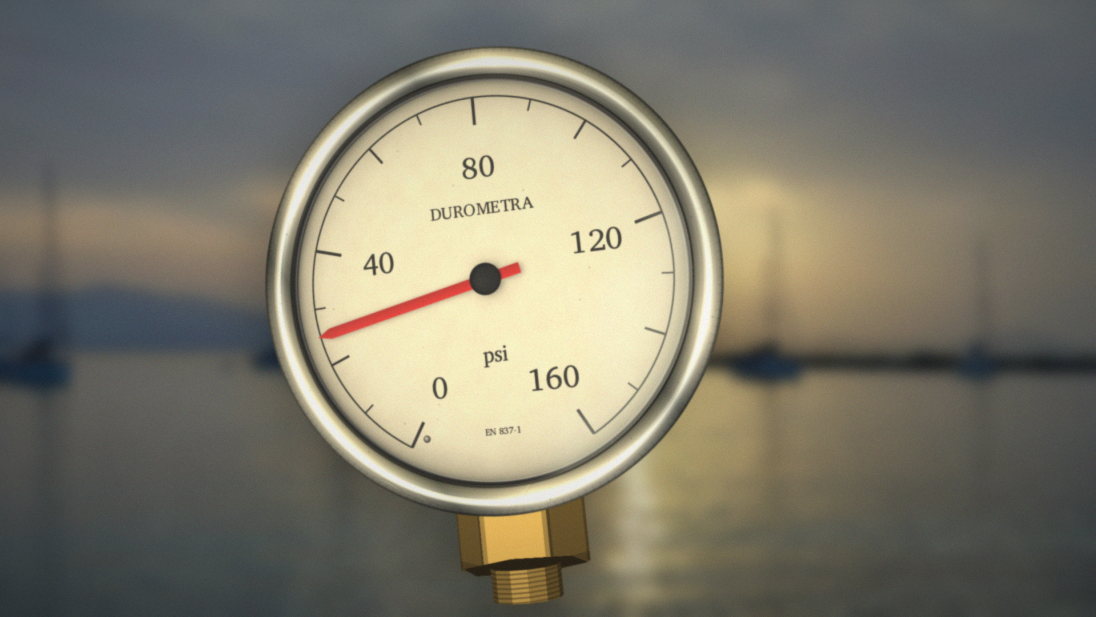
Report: 25psi
